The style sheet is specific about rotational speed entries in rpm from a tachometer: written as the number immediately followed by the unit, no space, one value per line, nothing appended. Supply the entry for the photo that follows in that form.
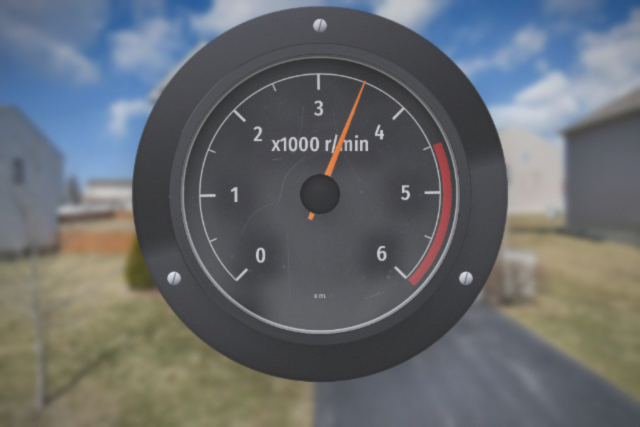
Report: 3500rpm
